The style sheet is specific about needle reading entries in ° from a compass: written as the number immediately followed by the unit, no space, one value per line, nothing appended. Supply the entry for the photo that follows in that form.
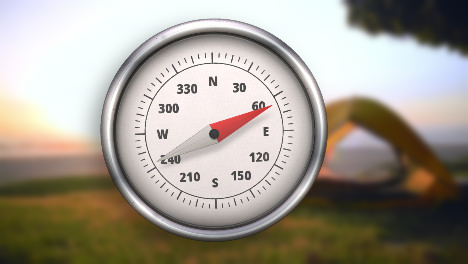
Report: 65°
